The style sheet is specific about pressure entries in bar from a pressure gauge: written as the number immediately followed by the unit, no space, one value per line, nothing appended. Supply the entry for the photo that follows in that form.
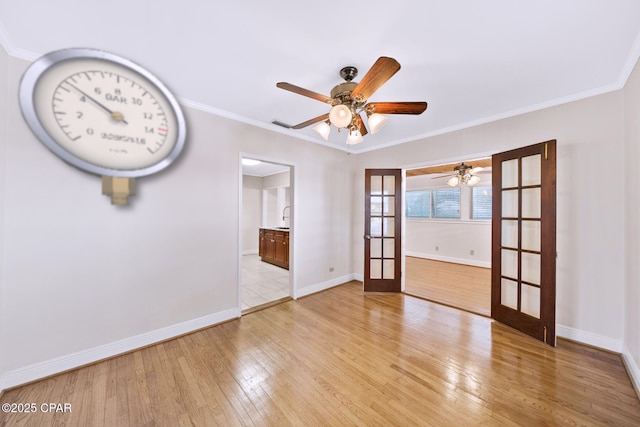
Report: 4.5bar
